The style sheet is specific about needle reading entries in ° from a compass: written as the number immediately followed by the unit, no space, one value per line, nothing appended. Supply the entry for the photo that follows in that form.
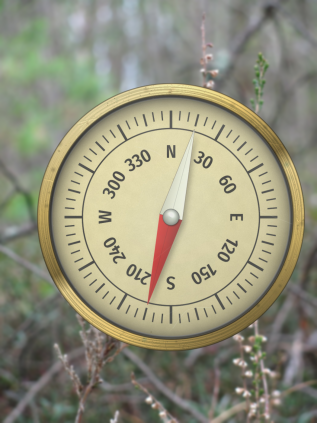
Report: 195°
